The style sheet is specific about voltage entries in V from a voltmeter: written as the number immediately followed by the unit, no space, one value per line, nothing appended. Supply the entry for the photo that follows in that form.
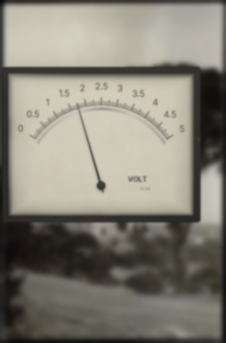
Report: 1.75V
